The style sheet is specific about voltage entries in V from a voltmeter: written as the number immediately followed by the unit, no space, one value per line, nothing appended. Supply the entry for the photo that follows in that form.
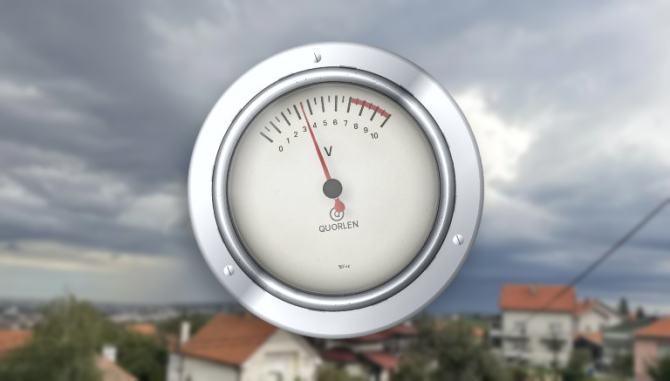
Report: 3.5V
